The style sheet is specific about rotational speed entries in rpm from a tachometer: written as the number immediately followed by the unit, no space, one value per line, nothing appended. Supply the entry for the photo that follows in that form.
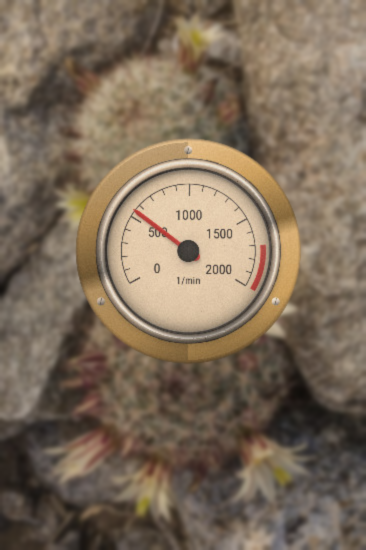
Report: 550rpm
